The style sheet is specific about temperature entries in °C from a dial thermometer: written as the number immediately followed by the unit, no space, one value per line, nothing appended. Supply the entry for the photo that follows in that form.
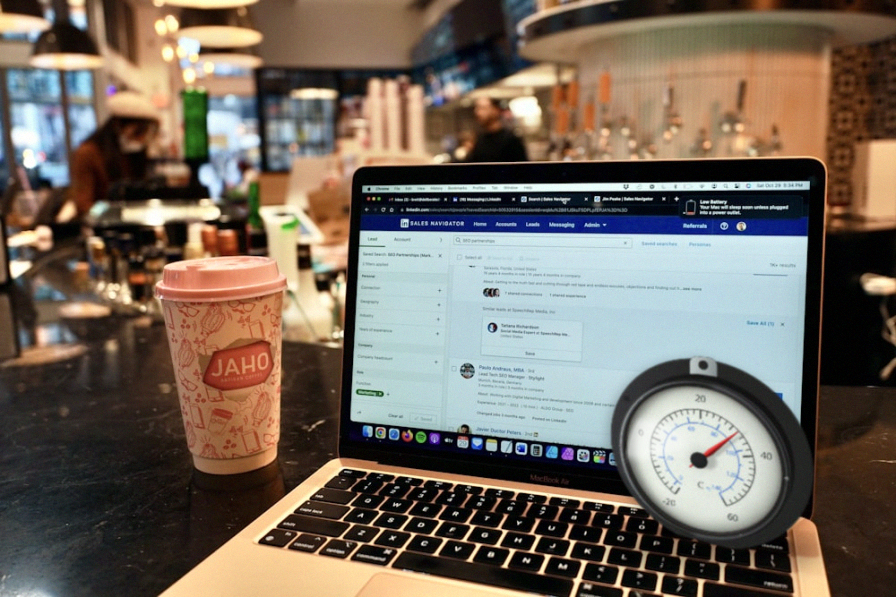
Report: 32°C
